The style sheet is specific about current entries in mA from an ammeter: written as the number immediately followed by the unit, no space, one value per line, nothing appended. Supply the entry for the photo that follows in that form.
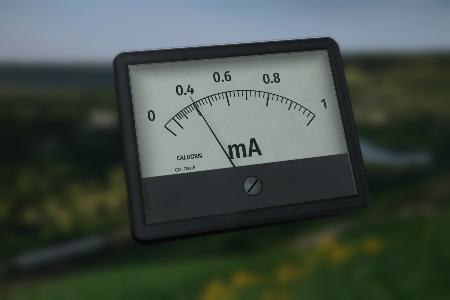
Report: 0.4mA
